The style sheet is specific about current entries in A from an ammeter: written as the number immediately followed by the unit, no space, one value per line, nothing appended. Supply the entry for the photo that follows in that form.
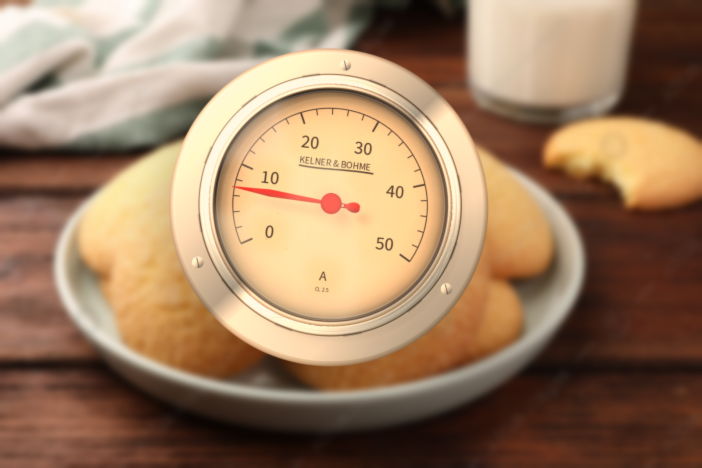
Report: 7A
